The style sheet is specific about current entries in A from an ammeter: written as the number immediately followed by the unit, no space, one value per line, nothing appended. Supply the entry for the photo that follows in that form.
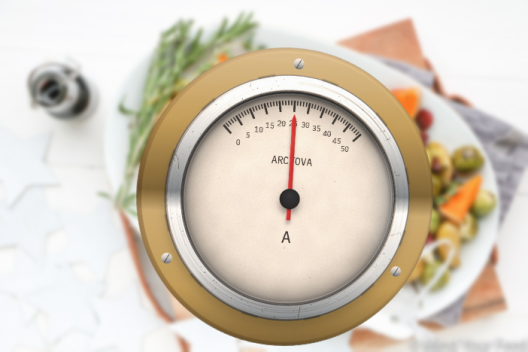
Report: 25A
